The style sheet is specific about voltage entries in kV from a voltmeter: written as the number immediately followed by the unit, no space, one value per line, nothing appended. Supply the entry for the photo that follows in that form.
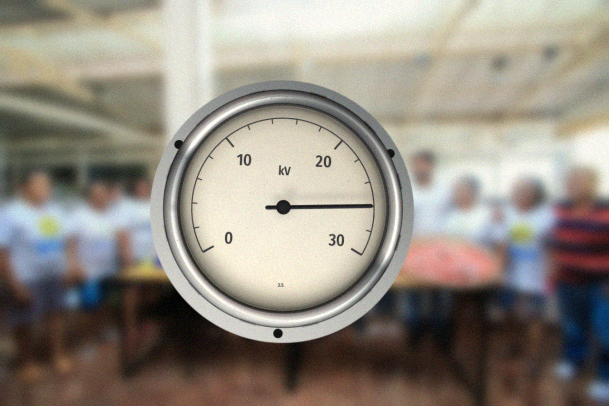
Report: 26kV
